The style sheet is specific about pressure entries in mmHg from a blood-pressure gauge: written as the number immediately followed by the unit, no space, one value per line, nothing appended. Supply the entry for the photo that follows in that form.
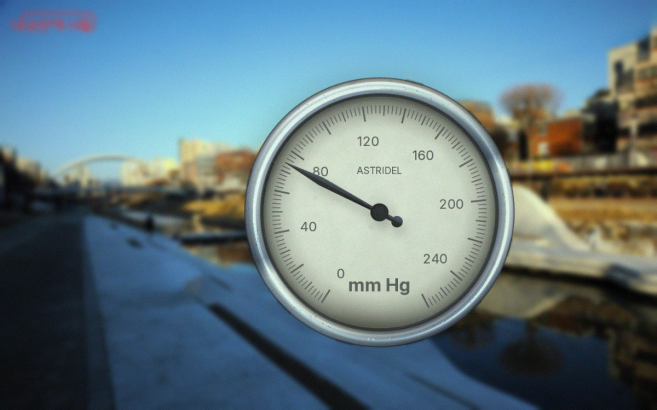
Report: 74mmHg
